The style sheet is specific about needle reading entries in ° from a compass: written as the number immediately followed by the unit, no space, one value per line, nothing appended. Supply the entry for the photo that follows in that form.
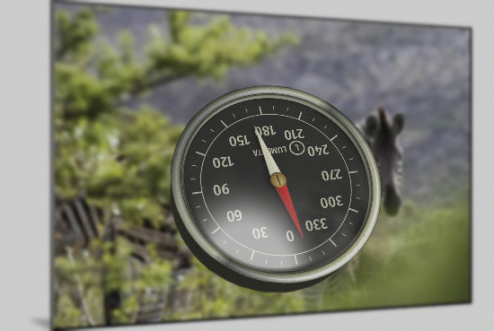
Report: 350°
